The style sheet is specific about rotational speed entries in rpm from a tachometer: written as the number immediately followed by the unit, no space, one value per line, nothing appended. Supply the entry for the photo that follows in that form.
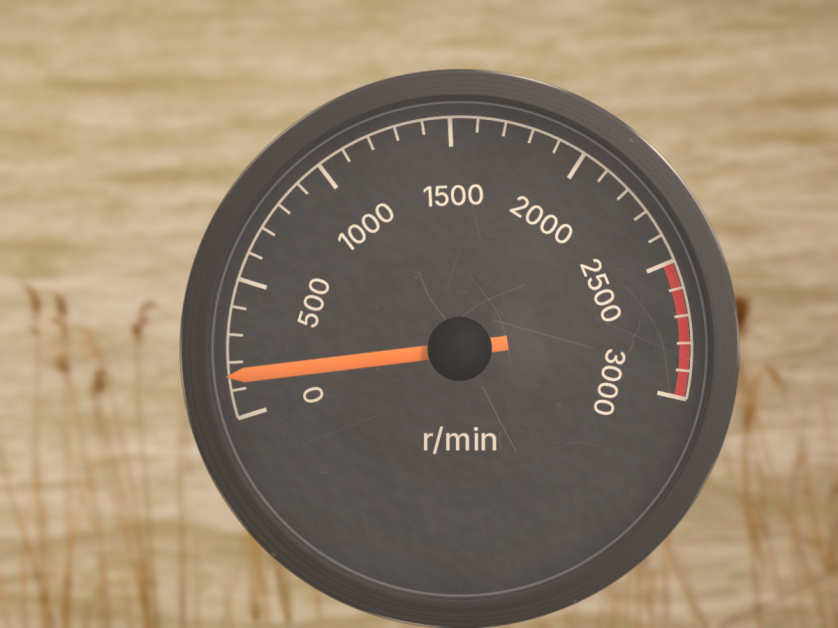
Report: 150rpm
